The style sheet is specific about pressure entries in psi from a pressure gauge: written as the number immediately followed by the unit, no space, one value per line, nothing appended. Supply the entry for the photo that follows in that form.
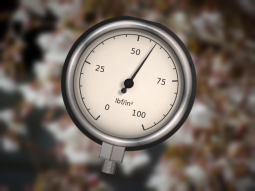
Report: 57.5psi
